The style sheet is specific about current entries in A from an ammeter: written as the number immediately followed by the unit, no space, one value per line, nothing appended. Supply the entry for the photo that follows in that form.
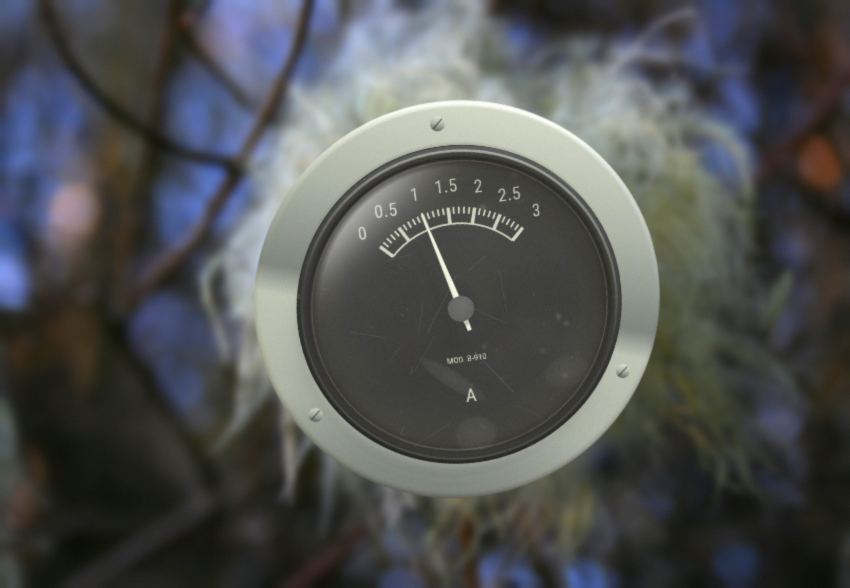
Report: 1A
